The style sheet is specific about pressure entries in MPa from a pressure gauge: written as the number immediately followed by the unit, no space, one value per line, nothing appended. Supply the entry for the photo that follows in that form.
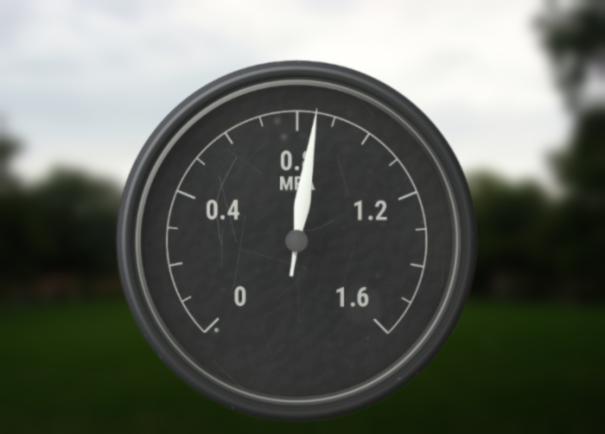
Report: 0.85MPa
